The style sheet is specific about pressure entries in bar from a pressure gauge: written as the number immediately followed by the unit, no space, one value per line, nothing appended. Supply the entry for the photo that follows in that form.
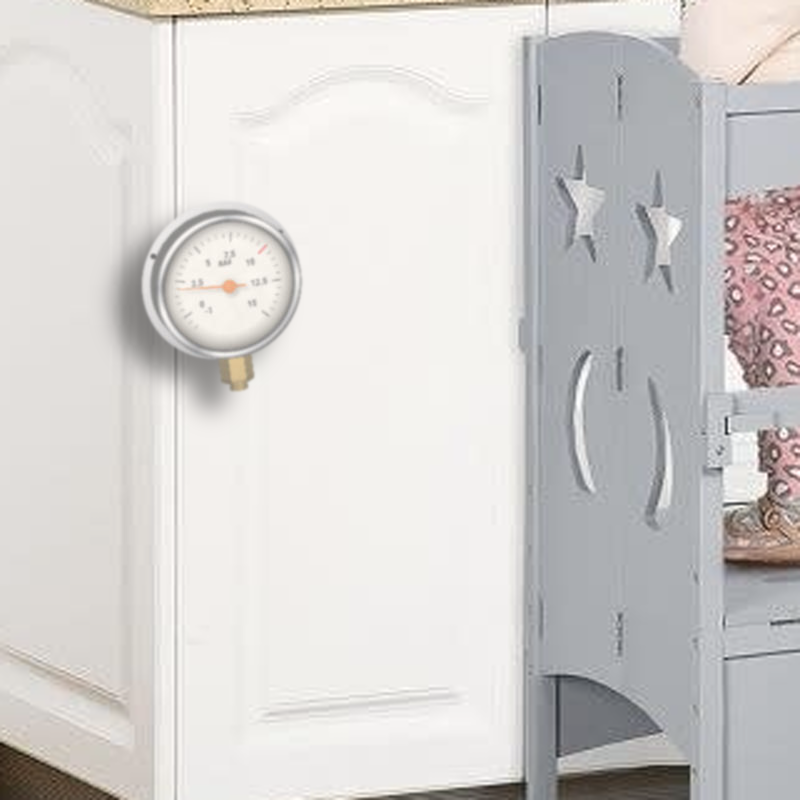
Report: 2bar
